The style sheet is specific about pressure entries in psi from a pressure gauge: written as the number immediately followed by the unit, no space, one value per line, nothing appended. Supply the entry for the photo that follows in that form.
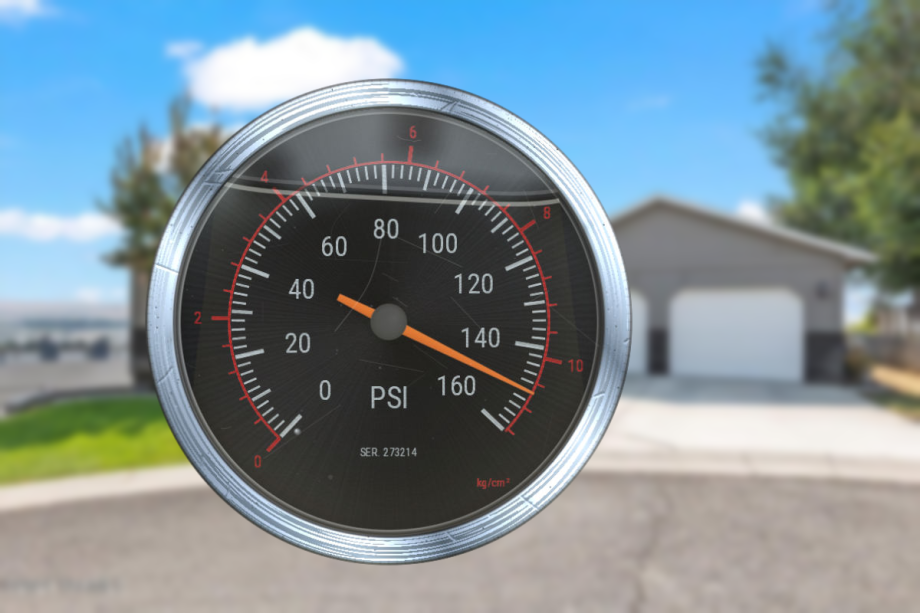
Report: 150psi
